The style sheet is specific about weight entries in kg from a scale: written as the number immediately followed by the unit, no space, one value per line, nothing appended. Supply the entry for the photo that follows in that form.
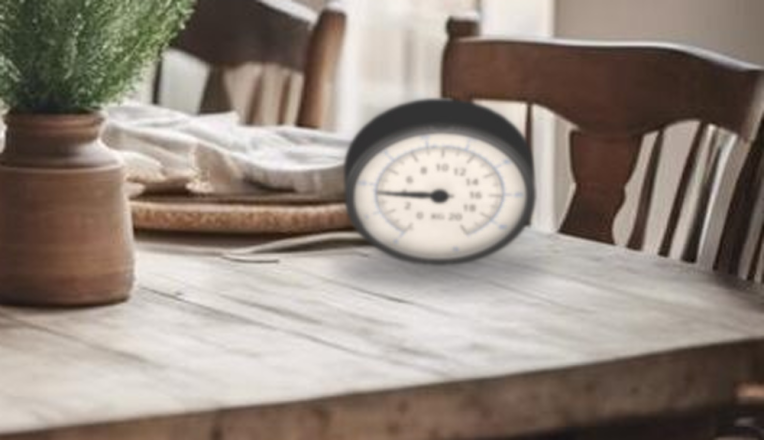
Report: 4kg
